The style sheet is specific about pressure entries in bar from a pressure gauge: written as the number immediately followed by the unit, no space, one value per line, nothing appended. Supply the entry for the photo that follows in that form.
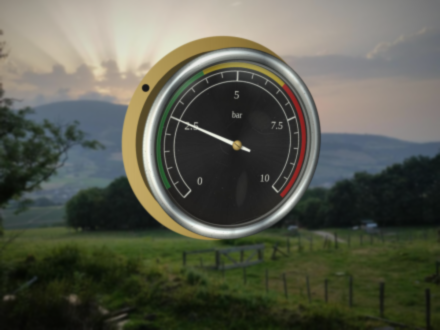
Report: 2.5bar
